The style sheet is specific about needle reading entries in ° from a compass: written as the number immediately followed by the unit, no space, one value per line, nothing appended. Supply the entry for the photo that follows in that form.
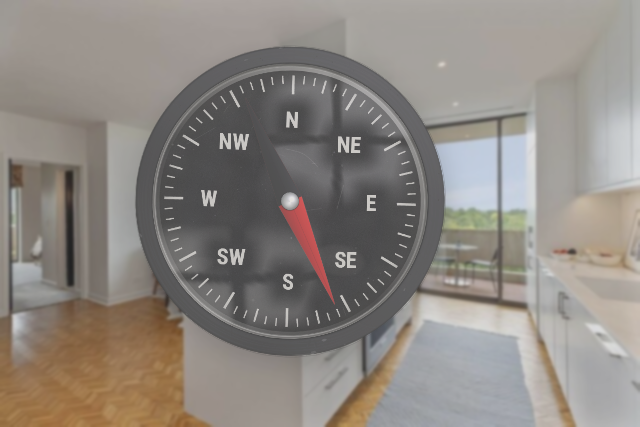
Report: 155°
